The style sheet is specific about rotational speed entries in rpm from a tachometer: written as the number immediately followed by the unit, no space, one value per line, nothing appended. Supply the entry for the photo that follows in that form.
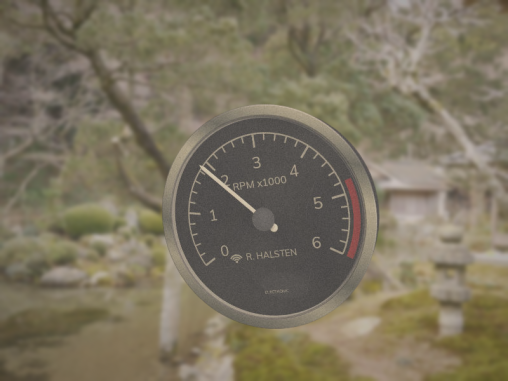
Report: 1900rpm
